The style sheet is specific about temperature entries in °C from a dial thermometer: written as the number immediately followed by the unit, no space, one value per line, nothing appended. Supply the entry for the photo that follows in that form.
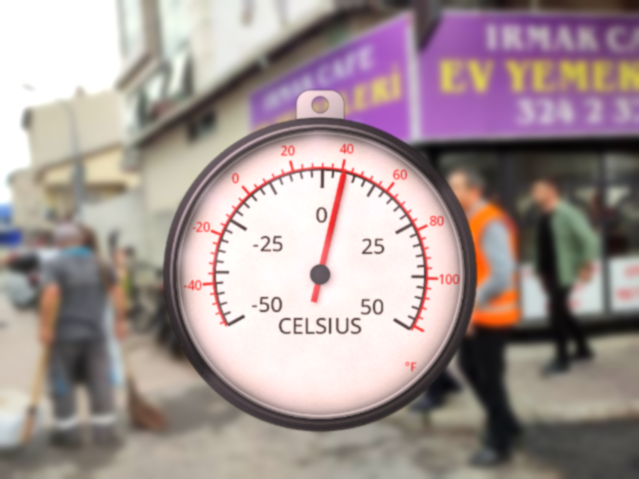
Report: 5°C
